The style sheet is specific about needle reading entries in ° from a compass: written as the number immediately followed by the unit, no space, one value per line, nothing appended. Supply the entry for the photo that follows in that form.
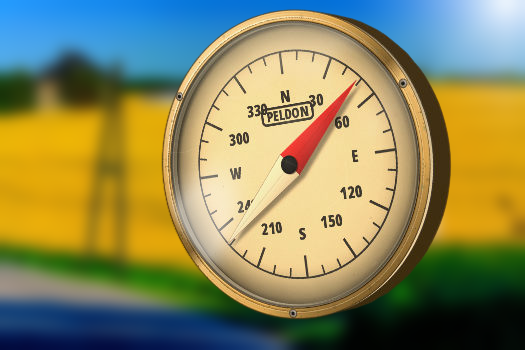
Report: 50°
